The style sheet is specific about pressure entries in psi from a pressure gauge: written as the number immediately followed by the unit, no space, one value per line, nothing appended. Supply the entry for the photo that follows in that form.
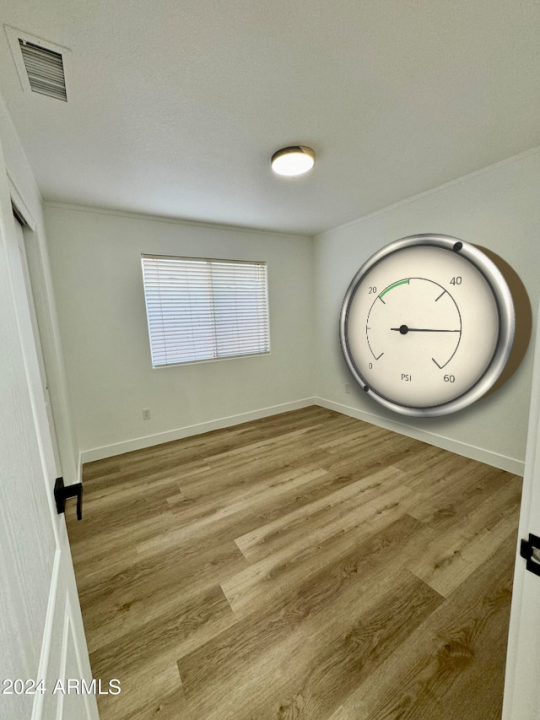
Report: 50psi
